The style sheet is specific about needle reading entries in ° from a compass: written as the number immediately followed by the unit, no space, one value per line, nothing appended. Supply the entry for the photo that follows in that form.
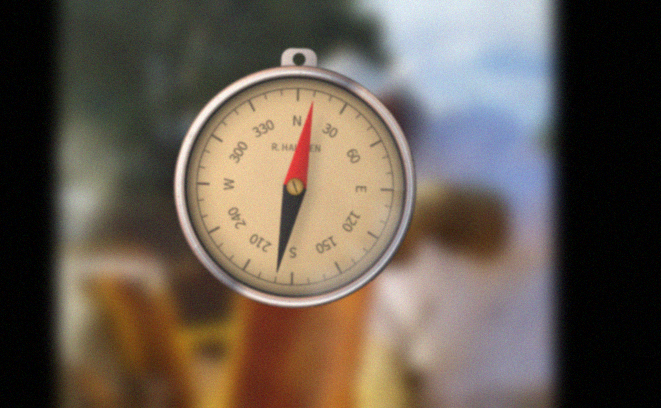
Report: 10°
